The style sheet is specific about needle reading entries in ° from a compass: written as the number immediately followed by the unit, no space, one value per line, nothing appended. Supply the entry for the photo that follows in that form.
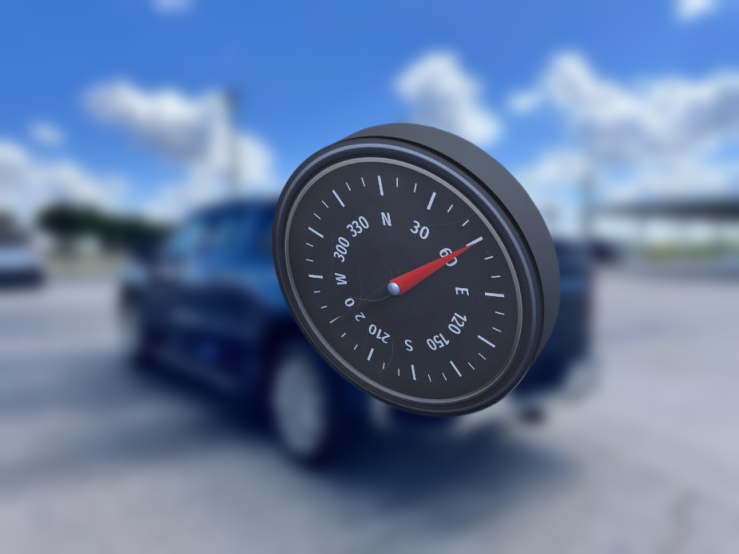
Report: 60°
